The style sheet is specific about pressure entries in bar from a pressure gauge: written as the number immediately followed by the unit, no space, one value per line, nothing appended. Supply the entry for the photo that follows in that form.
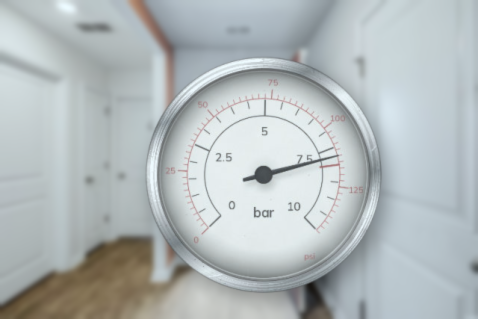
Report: 7.75bar
